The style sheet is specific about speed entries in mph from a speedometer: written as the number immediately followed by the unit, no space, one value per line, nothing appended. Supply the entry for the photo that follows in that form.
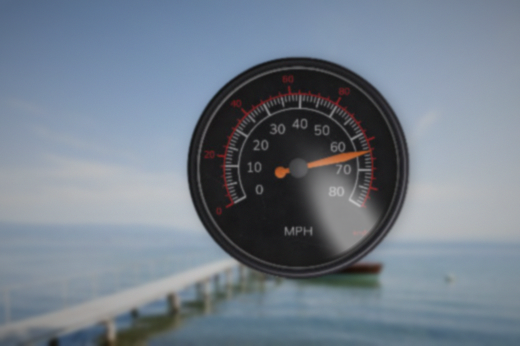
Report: 65mph
